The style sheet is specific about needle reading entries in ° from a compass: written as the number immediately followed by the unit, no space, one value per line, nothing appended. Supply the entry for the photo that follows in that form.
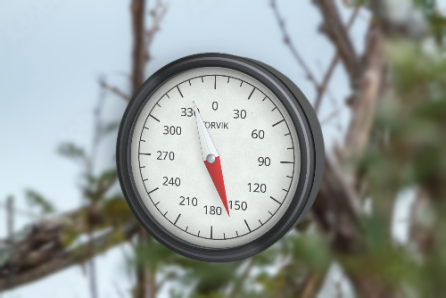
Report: 160°
